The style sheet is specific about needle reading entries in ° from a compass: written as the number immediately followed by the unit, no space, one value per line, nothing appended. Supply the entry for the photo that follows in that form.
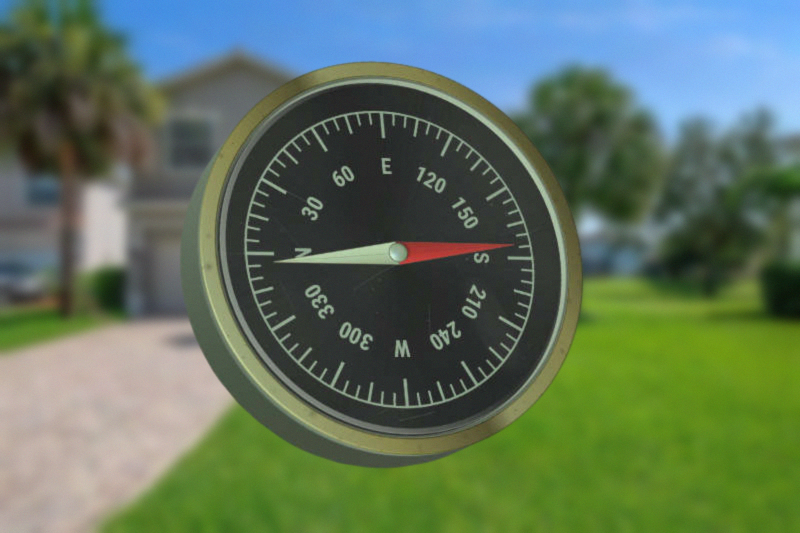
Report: 175°
